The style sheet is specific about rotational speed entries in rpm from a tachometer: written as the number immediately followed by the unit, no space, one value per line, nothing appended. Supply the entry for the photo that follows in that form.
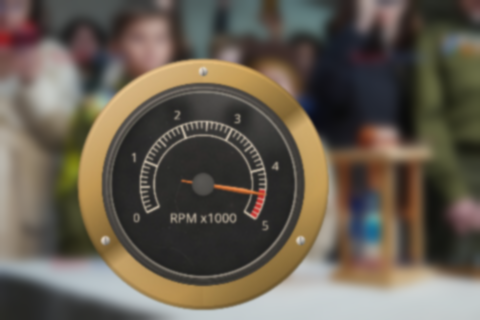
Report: 4500rpm
